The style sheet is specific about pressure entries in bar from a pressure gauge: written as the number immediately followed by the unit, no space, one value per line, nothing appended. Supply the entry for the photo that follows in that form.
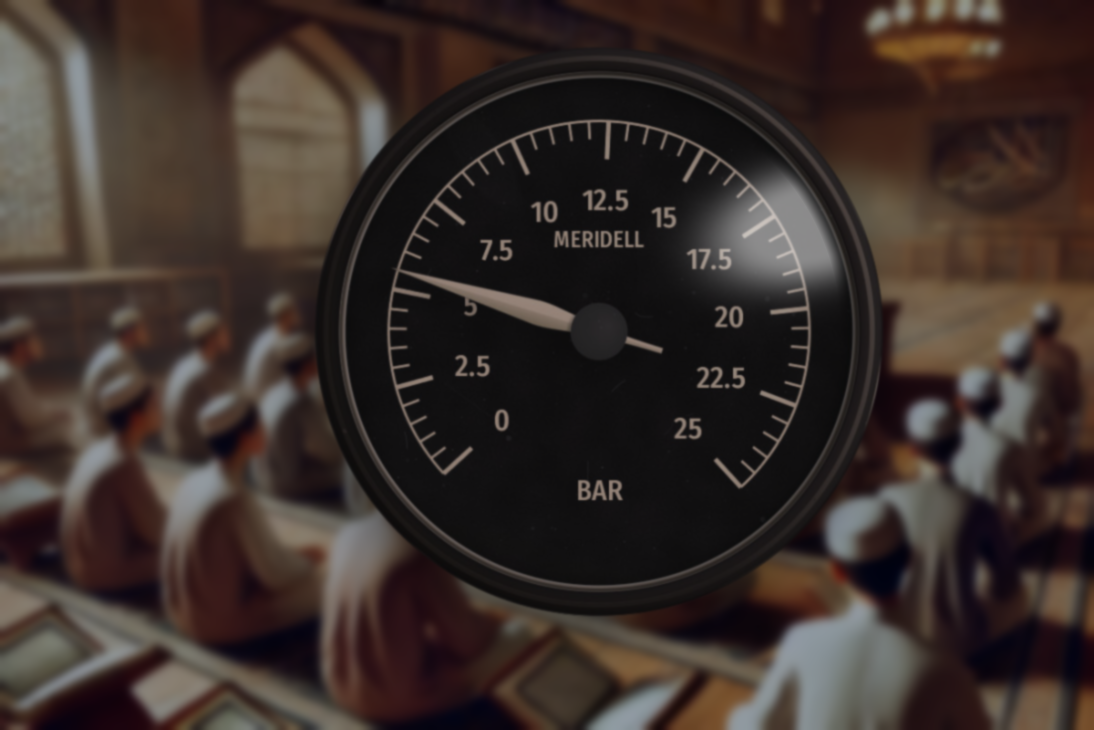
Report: 5.5bar
